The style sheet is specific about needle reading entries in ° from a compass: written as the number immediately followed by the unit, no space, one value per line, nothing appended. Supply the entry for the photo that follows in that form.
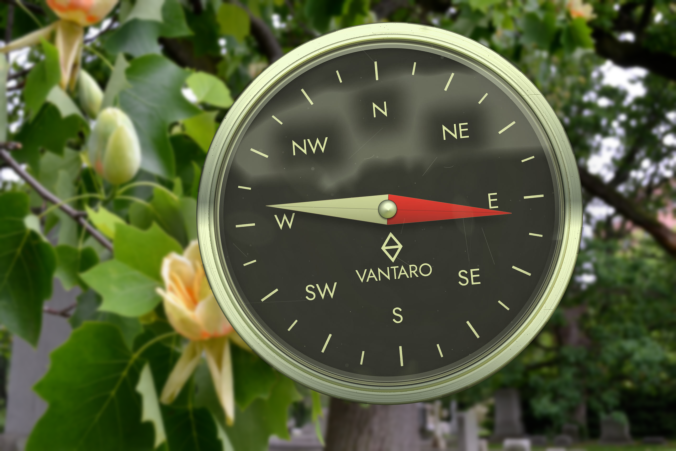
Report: 97.5°
